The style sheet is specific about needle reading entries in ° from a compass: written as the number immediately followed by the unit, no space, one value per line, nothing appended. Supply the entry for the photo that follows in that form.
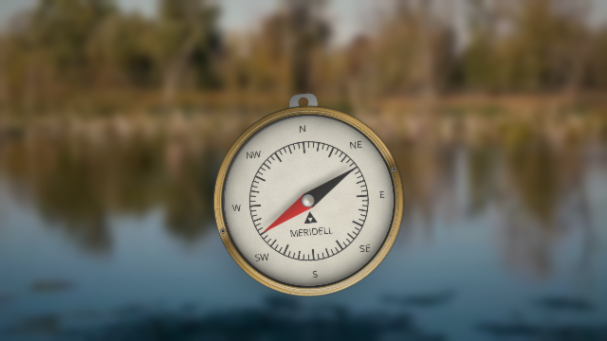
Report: 240°
